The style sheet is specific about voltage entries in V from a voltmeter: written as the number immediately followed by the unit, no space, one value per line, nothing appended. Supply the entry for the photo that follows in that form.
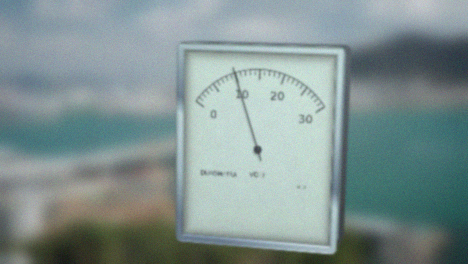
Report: 10V
